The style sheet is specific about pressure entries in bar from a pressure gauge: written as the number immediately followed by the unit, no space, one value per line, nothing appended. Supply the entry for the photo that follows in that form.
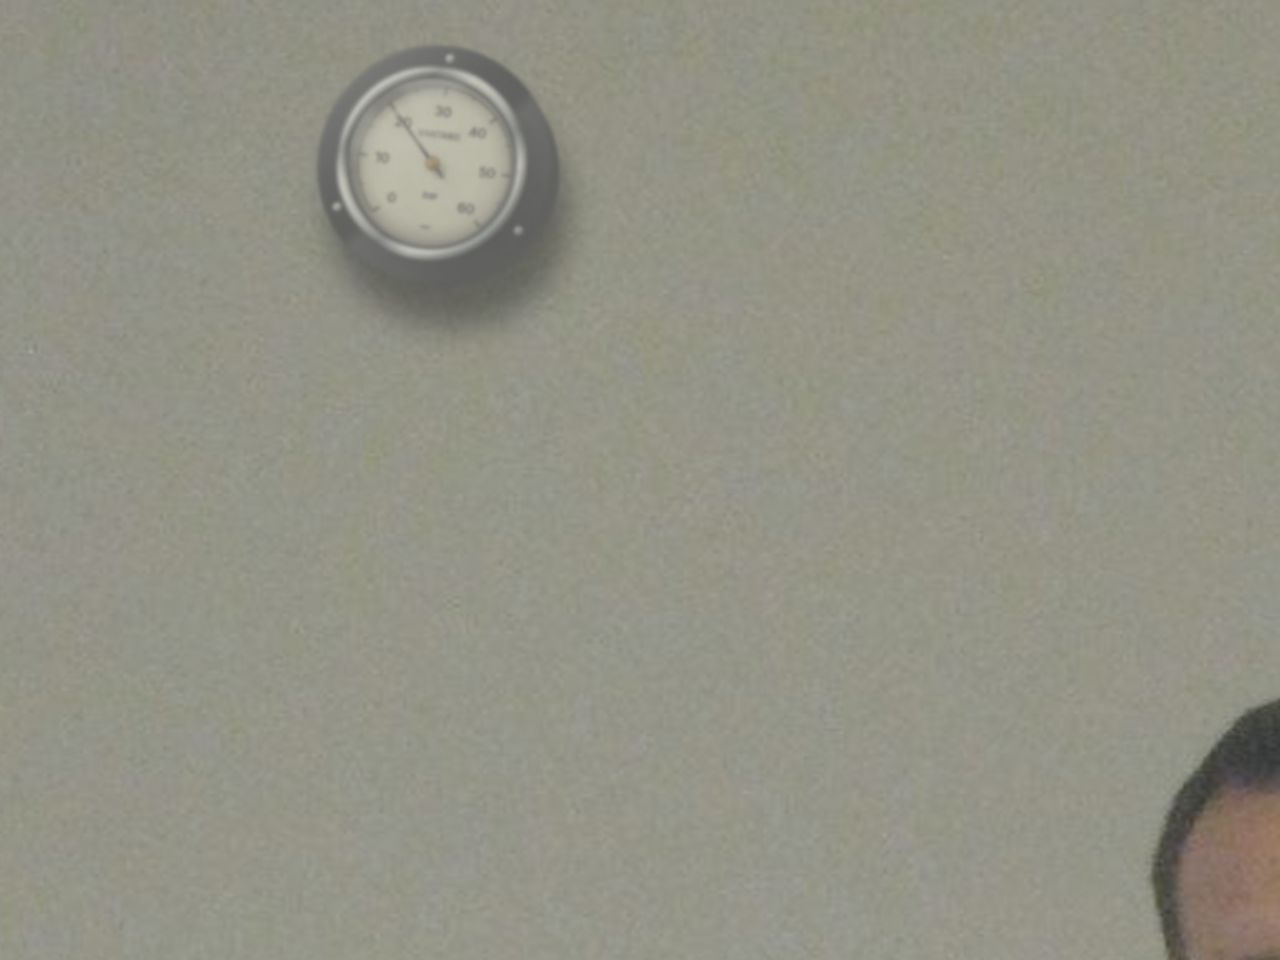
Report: 20bar
